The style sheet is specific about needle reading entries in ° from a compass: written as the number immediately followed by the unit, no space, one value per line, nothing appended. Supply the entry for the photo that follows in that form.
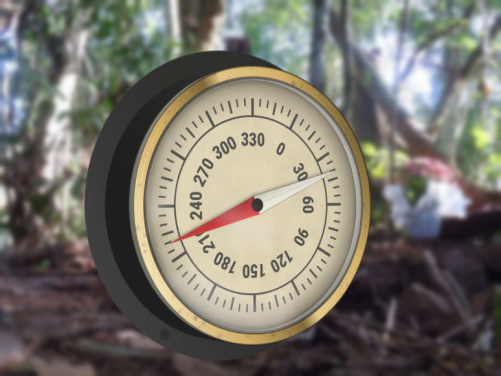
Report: 220°
